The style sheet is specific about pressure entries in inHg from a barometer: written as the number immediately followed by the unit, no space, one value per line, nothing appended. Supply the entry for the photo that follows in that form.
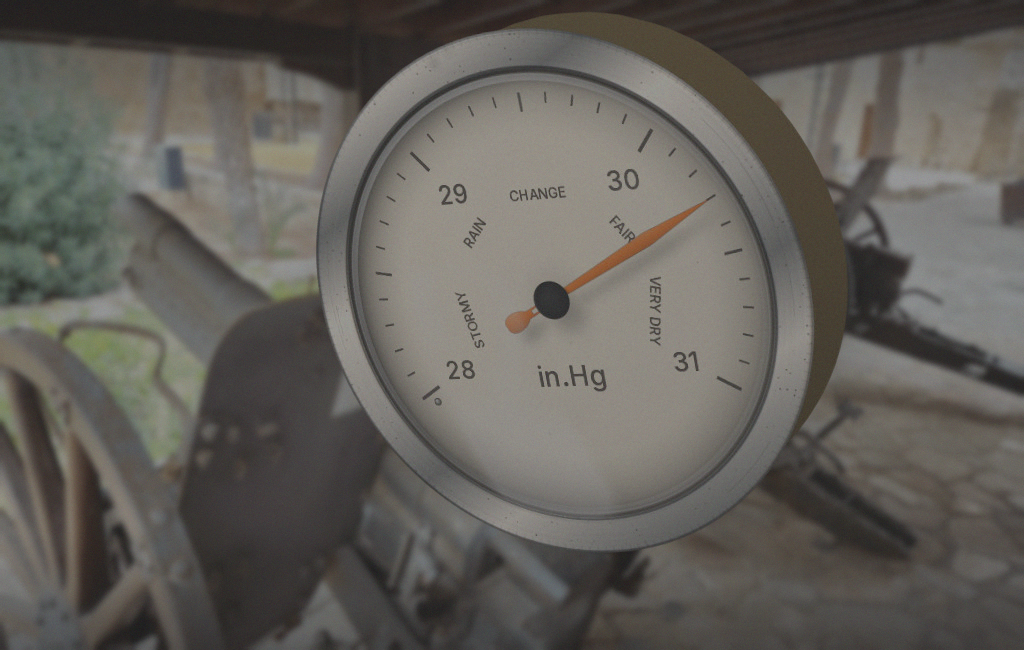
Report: 30.3inHg
